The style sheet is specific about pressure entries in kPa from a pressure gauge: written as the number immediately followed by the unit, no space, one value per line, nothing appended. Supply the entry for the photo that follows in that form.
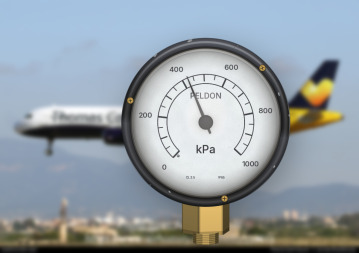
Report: 425kPa
